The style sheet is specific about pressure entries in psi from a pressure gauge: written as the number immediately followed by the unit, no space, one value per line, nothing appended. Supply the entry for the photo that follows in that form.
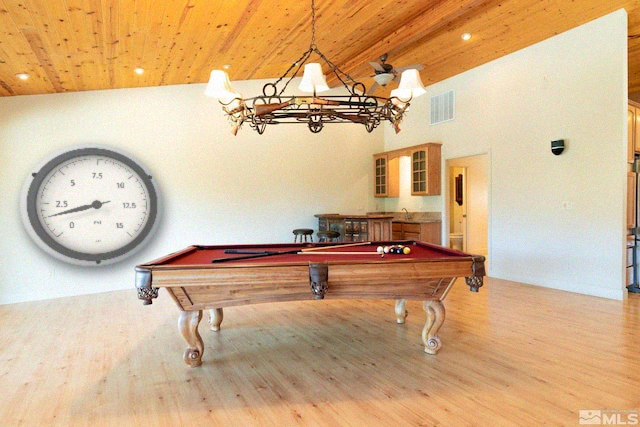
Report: 1.5psi
